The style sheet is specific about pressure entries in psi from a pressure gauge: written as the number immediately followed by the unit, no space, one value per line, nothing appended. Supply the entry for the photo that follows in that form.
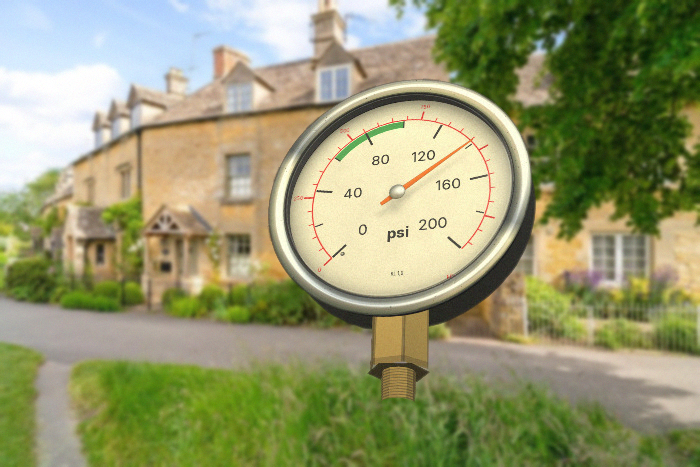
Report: 140psi
